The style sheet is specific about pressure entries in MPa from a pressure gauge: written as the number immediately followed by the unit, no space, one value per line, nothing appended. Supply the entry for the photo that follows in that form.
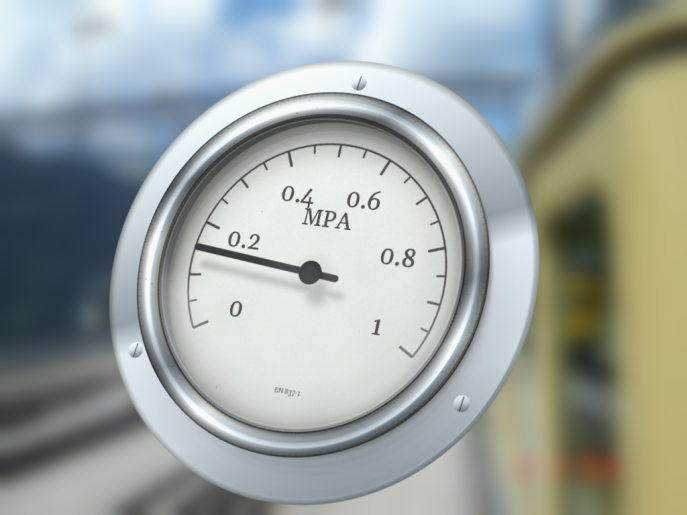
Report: 0.15MPa
